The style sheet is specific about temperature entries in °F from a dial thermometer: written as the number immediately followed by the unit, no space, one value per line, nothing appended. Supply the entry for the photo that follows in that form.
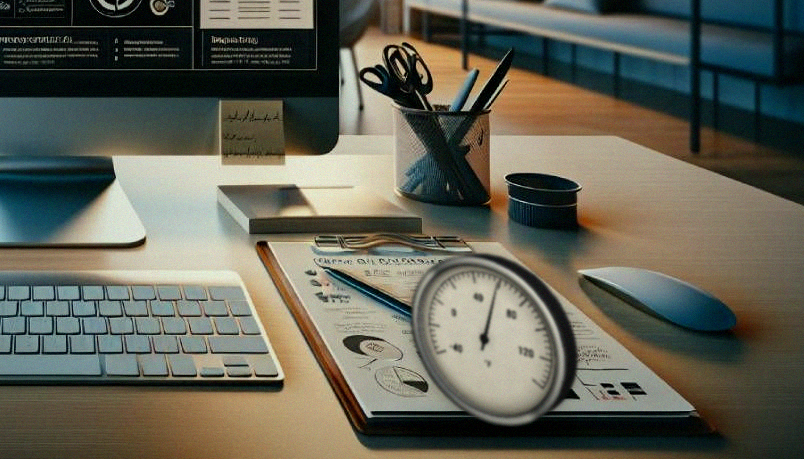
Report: 60°F
